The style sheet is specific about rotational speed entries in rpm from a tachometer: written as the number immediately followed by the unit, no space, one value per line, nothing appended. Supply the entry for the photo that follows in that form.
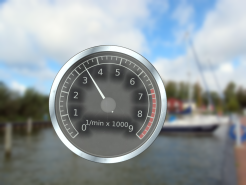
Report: 3400rpm
